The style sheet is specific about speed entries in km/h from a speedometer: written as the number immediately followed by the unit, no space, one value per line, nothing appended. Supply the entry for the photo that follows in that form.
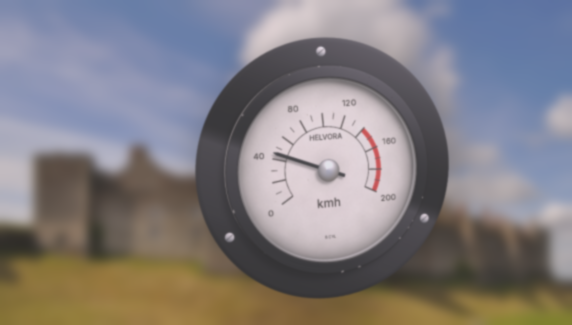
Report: 45km/h
